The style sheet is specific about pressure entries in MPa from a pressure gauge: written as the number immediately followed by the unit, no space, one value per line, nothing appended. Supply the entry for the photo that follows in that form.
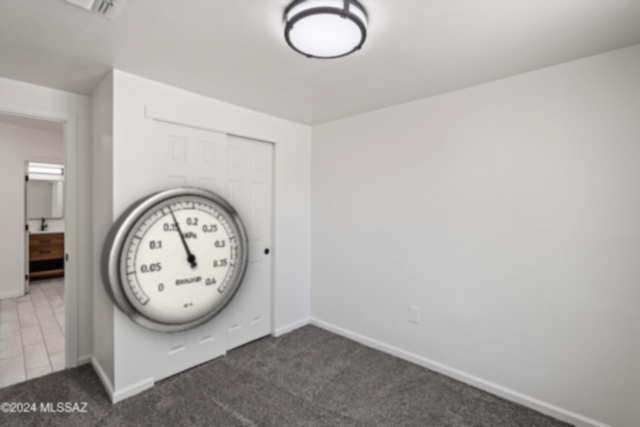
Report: 0.16MPa
